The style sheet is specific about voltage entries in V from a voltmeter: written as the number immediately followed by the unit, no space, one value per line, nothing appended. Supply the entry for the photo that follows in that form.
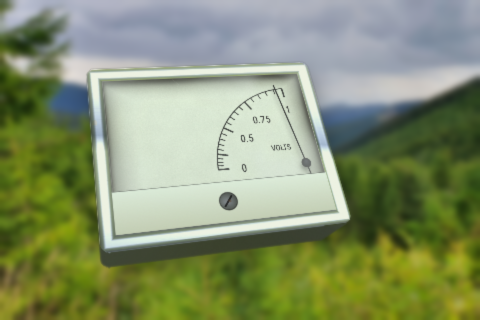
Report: 0.95V
